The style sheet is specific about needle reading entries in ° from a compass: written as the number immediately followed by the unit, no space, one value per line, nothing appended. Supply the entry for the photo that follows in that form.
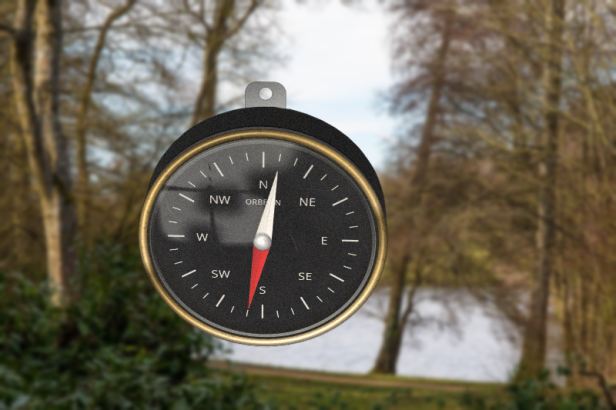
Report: 190°
